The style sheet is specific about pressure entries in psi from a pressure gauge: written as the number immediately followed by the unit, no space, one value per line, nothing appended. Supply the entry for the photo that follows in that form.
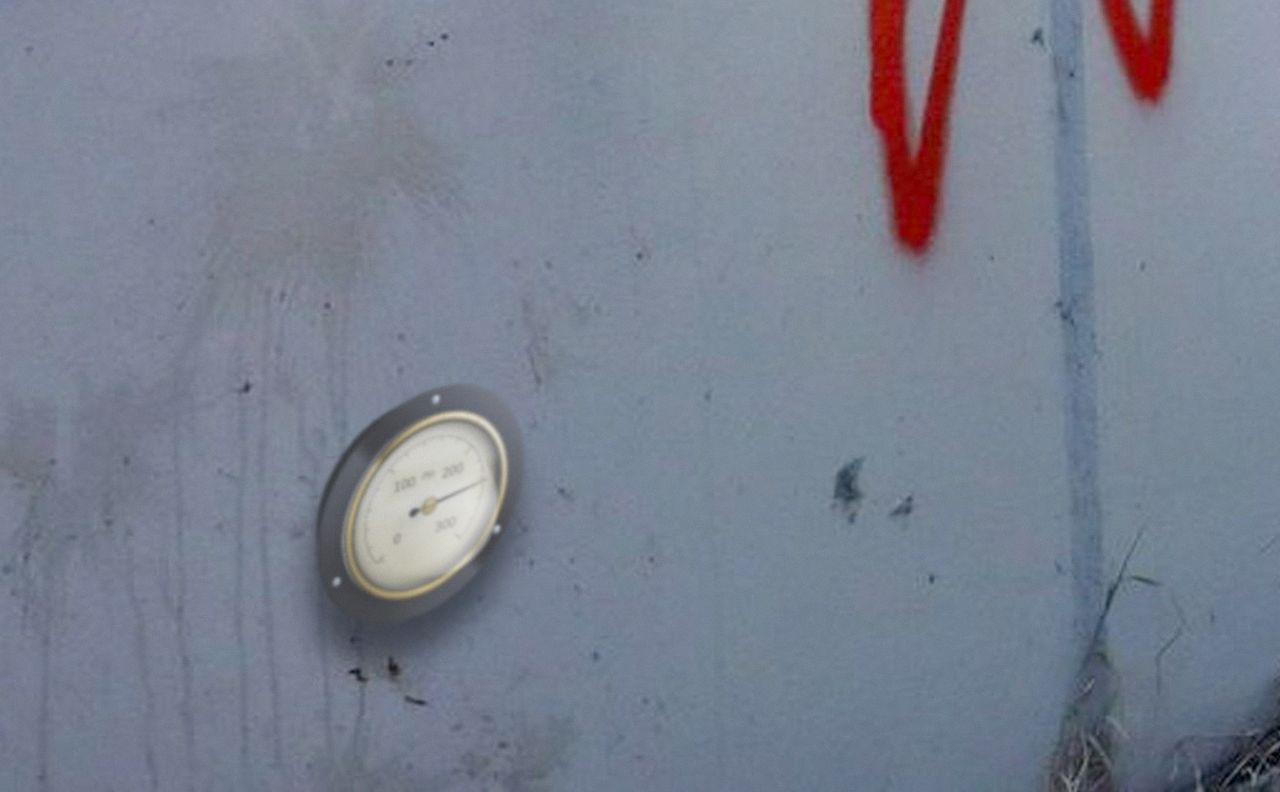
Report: 240psi
